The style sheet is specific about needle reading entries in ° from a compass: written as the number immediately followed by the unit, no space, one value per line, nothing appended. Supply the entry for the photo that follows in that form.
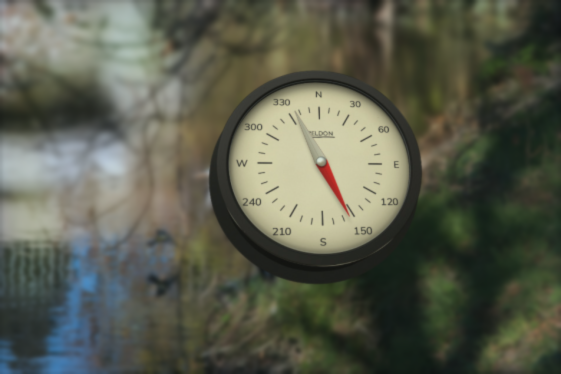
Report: 155°
